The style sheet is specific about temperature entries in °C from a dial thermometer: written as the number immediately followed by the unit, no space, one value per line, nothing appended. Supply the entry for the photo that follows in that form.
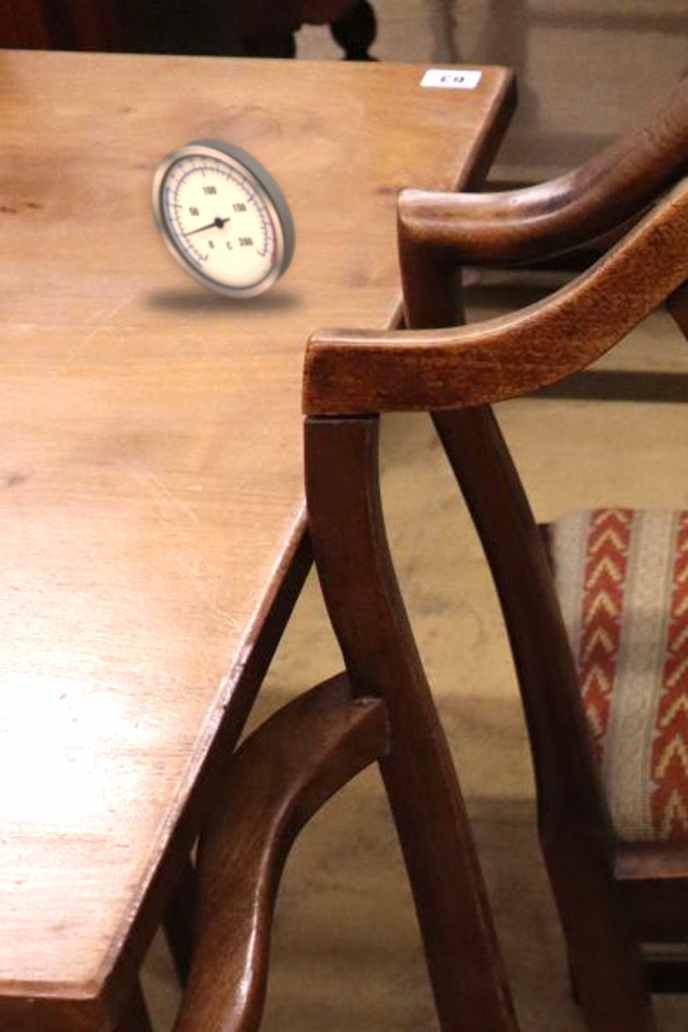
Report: 25°C
